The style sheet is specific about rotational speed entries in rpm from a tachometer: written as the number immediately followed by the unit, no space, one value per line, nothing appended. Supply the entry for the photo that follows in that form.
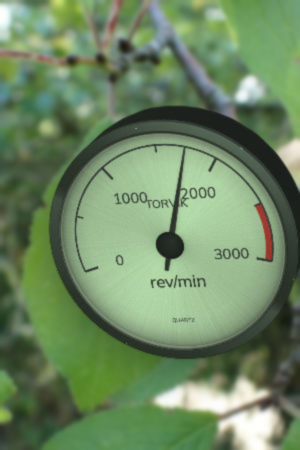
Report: 1750rpm
